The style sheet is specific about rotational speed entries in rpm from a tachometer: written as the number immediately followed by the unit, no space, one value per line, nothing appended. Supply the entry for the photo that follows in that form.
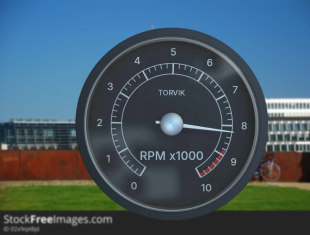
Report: 8200rpm
